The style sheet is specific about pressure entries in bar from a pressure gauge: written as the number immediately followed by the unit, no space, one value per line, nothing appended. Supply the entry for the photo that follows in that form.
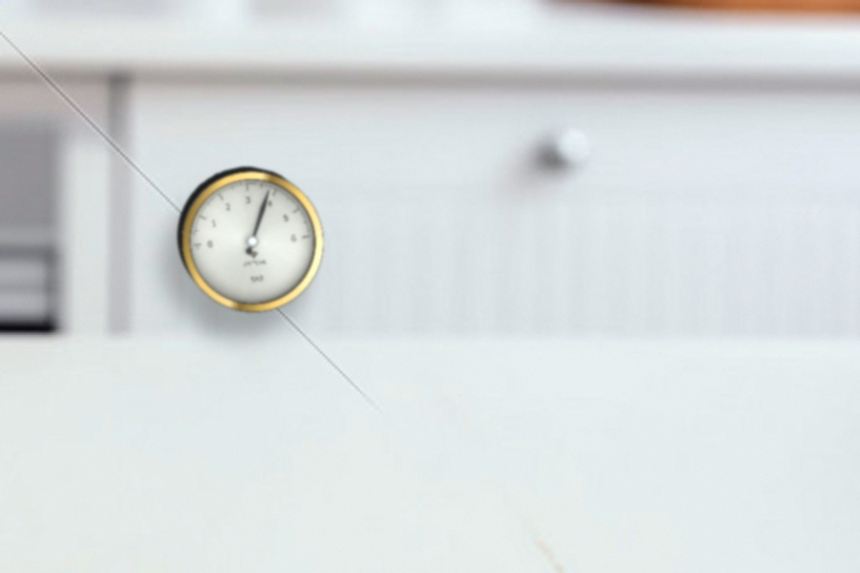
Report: 3.75bar
